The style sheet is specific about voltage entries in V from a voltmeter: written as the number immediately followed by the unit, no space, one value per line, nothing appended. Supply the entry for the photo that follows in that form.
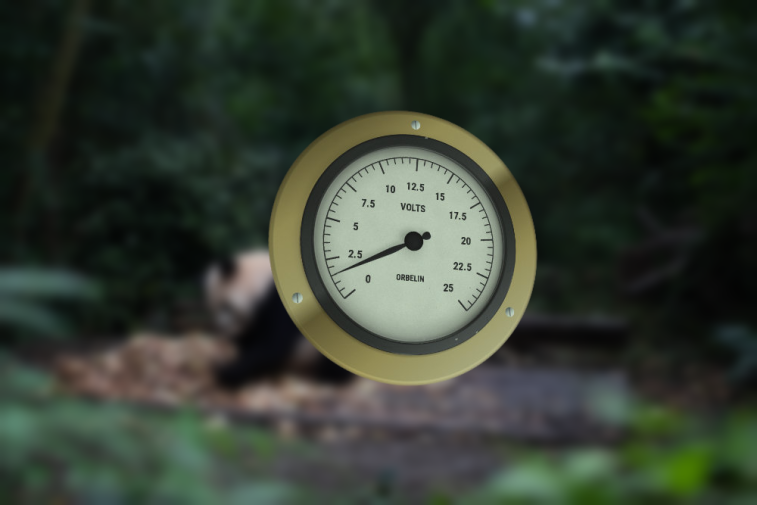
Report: 1.5V
